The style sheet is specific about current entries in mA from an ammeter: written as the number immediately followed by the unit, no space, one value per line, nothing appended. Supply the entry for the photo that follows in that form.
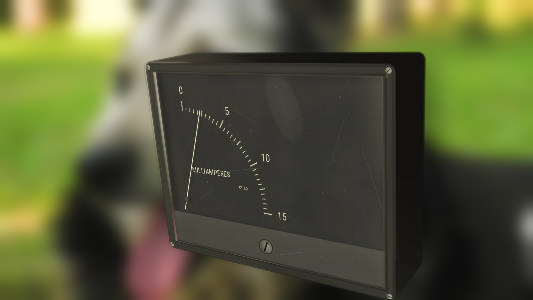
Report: 2.5mA
